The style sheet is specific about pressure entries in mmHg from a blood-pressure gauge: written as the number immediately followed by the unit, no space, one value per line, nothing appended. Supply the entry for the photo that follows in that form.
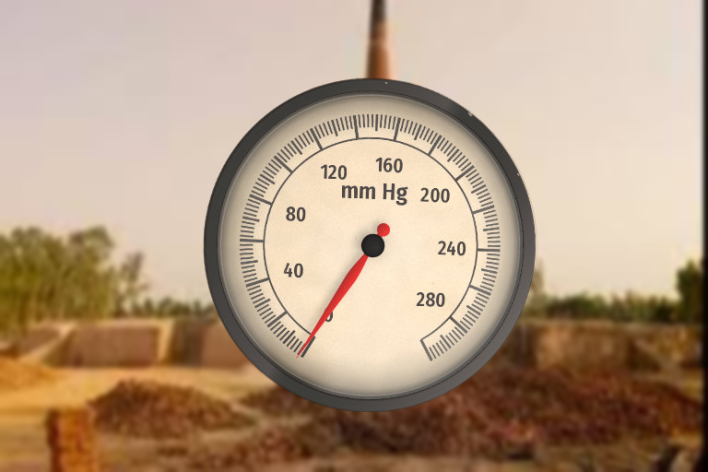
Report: 2mmHg
